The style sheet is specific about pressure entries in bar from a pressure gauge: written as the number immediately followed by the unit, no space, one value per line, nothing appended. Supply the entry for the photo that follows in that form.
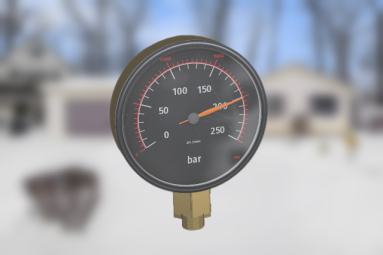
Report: 200bar
